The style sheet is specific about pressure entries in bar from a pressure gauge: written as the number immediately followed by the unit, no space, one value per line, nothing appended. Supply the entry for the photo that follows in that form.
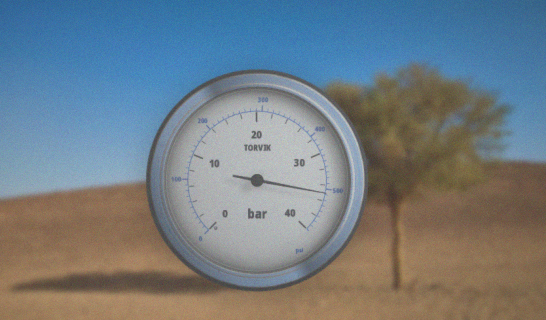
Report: 35bar
